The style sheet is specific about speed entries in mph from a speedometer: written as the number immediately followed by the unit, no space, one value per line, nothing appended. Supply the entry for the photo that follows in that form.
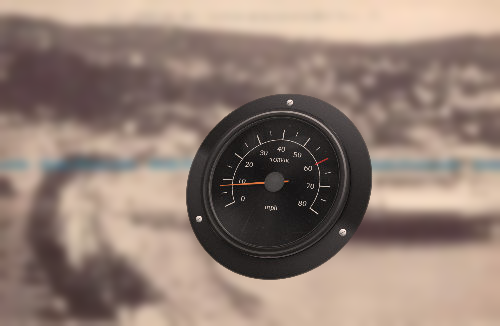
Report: 7.5mph
